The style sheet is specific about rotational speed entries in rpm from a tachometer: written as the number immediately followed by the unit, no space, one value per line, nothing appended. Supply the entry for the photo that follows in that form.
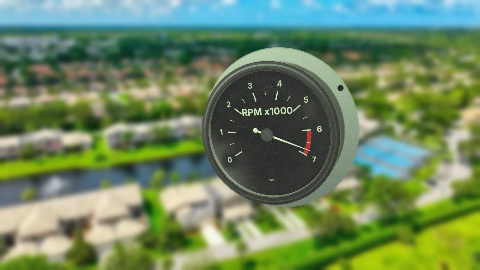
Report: 6750rpm
